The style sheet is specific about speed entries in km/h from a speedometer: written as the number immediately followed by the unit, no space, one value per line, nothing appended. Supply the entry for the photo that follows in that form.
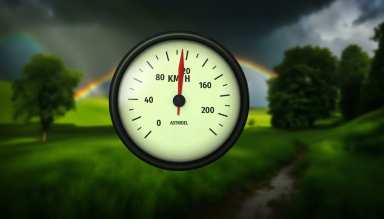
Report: 115km/h
